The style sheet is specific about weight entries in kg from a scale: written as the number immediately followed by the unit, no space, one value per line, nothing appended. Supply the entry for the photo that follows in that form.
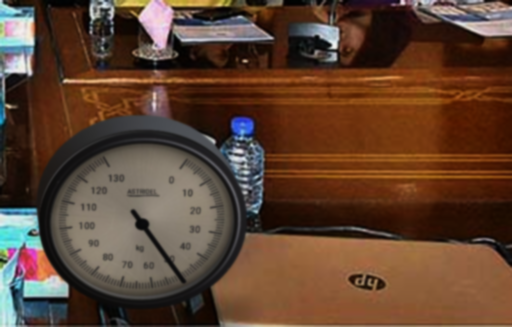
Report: 50kg
